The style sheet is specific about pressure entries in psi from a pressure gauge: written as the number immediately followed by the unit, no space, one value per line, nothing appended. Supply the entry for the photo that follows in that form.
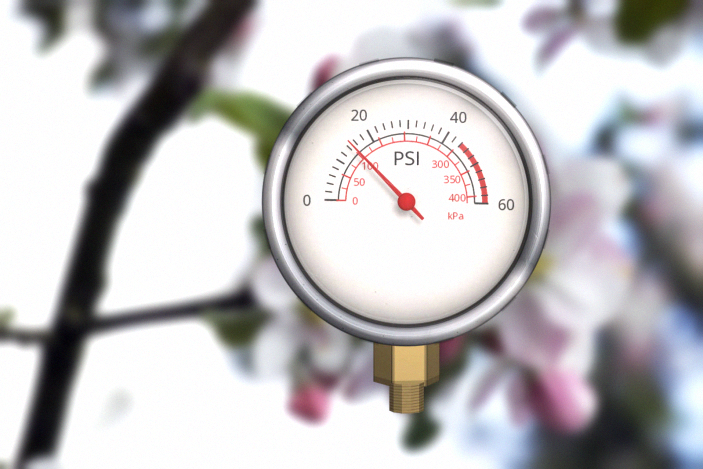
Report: 15psi
